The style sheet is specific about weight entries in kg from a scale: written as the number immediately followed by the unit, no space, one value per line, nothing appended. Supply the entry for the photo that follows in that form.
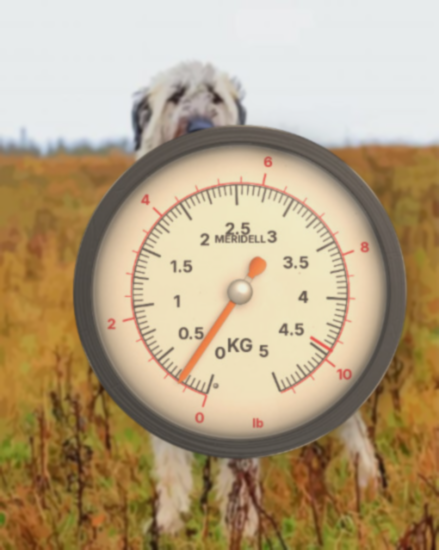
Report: 0.25kg
